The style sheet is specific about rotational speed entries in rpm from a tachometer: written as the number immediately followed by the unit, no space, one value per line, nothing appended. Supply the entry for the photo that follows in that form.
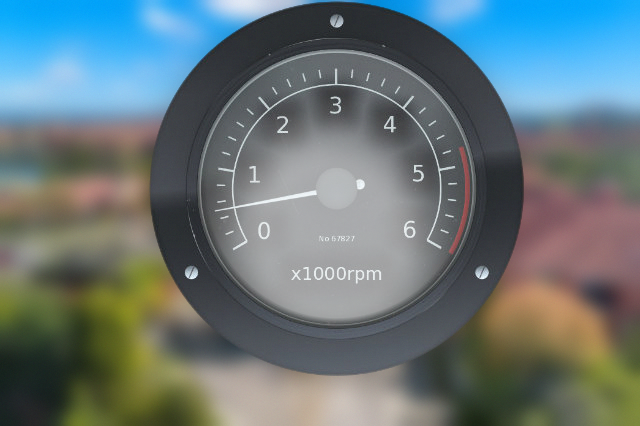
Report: 500rpm
